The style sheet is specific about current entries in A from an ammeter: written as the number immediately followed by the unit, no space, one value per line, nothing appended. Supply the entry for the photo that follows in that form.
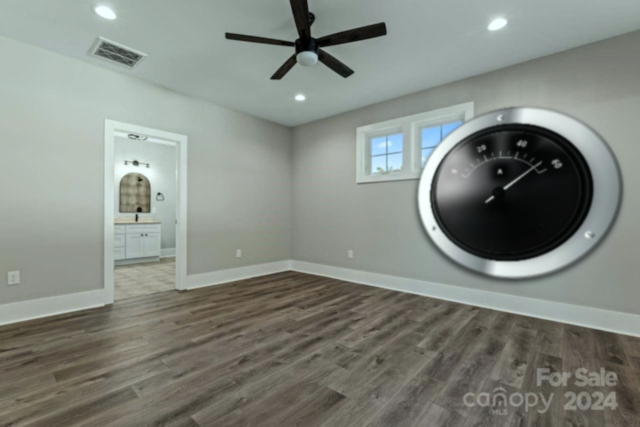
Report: 55A
